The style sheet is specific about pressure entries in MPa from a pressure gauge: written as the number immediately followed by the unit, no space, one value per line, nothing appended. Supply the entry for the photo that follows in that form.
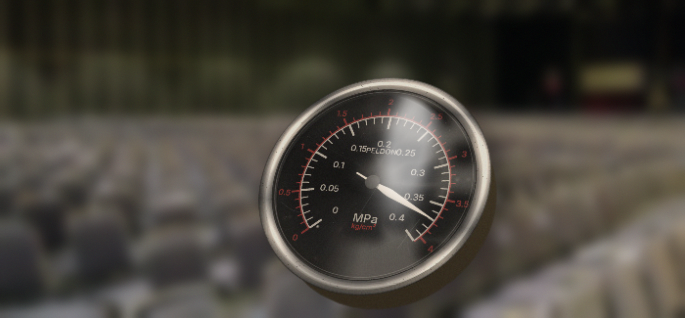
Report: 0.37MPa
